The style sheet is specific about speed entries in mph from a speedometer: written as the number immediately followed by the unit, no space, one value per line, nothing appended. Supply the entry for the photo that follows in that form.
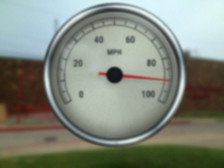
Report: 90mph
